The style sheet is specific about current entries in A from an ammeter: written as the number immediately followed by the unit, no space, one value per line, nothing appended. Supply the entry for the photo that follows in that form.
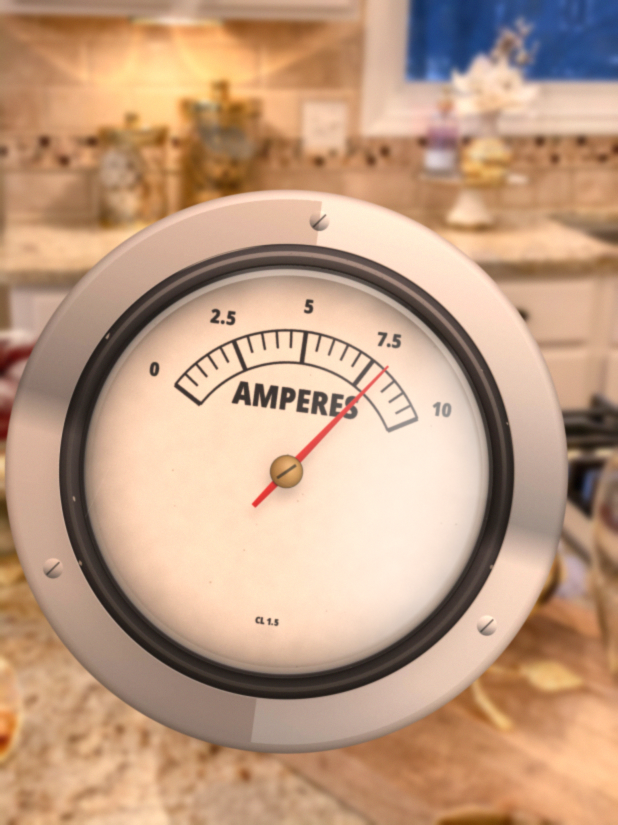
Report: 8A
